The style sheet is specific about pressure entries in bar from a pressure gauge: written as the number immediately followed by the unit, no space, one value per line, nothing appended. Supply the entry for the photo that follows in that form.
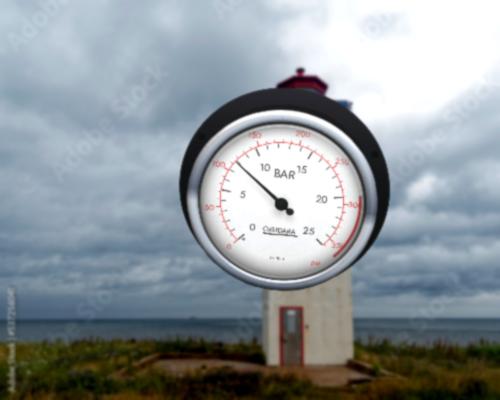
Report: 8bar
